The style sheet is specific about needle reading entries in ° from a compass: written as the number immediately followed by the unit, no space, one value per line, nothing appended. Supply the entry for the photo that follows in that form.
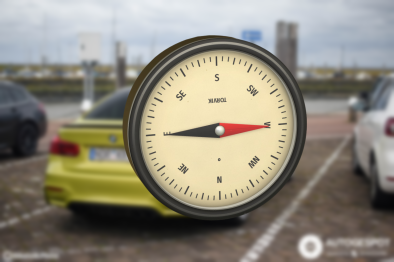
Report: 270°
